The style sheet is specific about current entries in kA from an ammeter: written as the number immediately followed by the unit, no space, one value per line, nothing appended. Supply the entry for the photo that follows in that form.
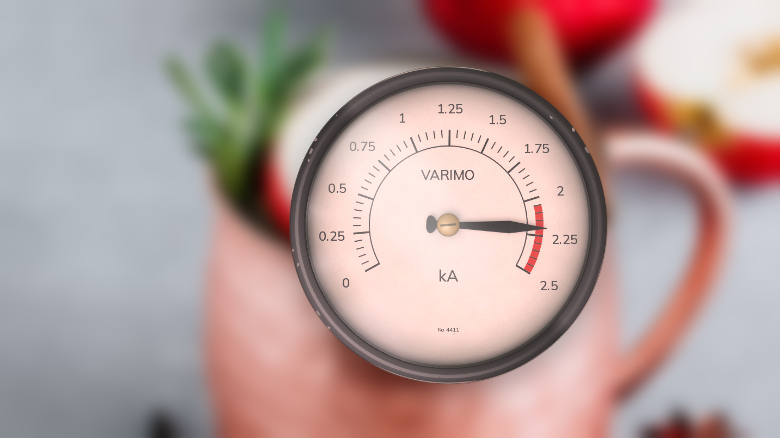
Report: 2.2kA
